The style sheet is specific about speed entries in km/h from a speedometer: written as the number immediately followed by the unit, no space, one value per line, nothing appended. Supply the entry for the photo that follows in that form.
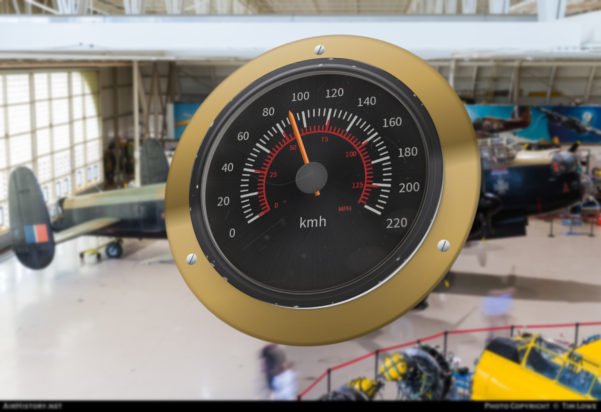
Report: 92km/h
